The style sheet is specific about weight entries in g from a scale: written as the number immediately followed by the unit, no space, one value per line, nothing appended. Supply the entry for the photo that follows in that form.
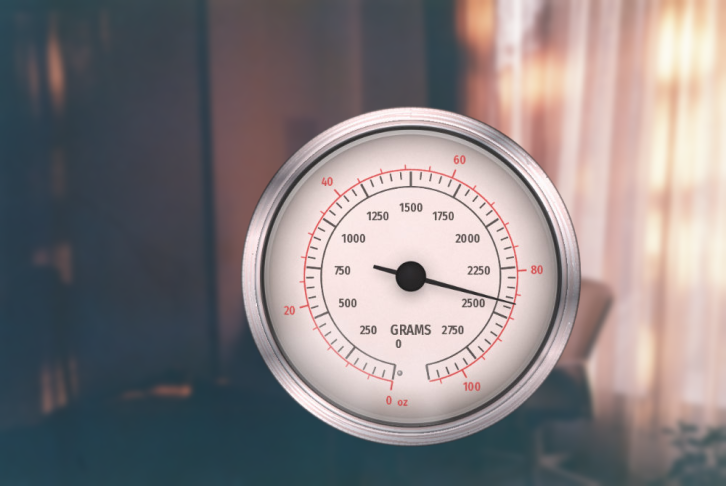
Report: 2425g
